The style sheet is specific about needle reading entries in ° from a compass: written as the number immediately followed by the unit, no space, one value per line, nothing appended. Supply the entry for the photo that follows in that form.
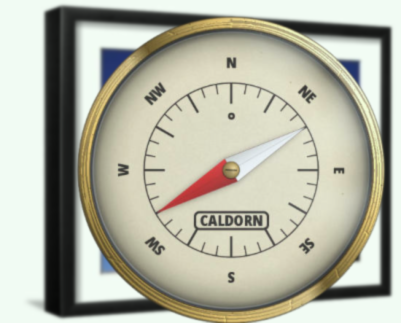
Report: 240°
